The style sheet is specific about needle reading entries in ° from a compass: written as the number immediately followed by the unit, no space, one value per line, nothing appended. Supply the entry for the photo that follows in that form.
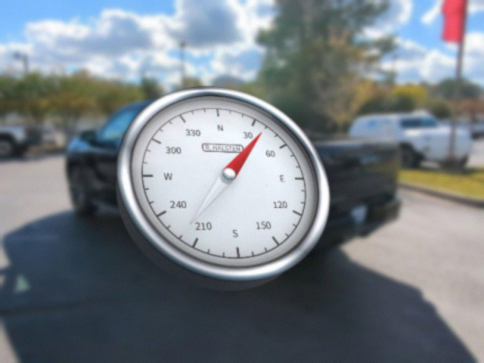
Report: 40°
